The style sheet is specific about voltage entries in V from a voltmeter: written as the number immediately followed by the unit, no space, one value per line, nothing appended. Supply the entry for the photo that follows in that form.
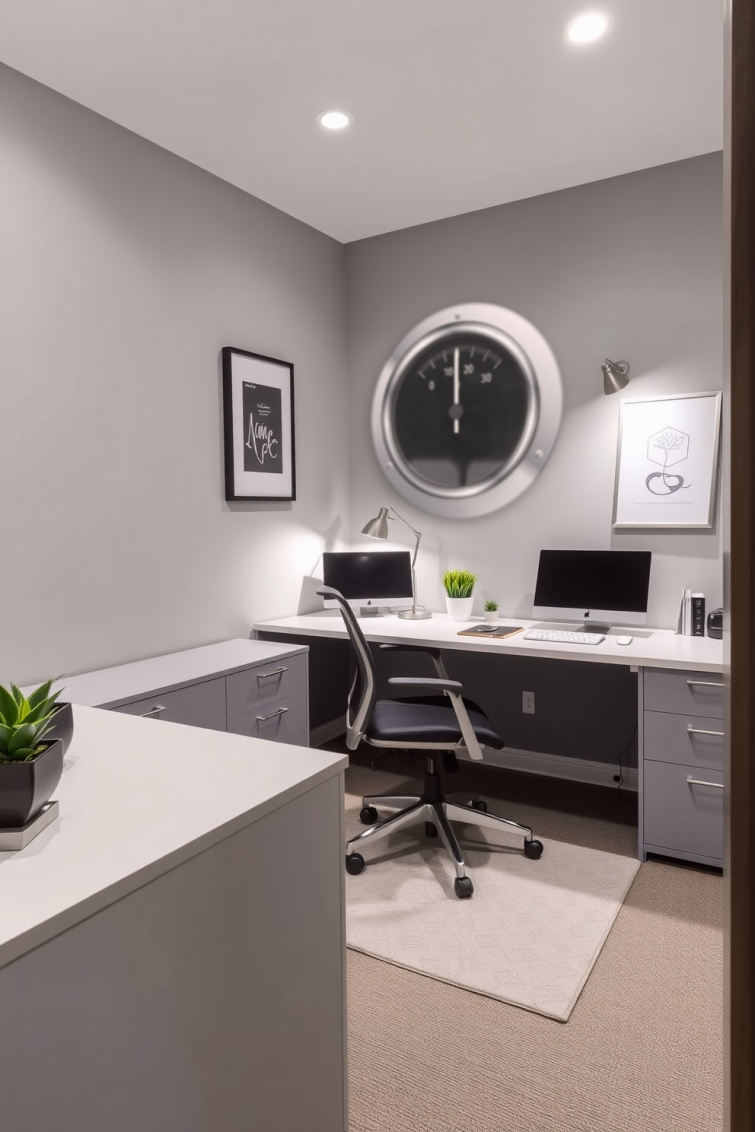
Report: 15V
